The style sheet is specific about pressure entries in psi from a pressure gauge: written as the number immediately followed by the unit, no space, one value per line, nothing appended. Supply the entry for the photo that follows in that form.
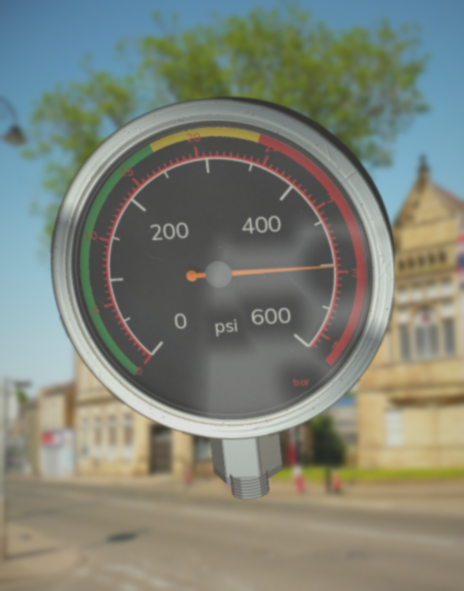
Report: 500psi
